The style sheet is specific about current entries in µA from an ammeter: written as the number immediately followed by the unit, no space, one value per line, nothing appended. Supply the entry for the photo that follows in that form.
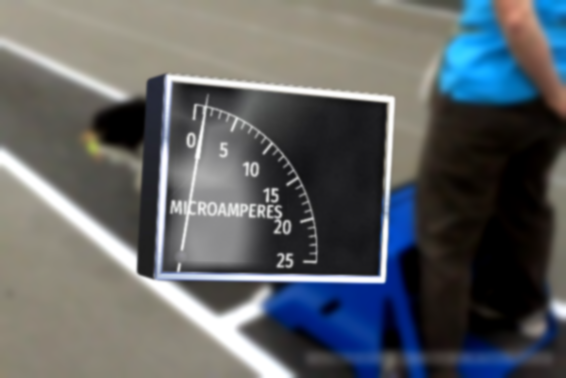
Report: 1µA
